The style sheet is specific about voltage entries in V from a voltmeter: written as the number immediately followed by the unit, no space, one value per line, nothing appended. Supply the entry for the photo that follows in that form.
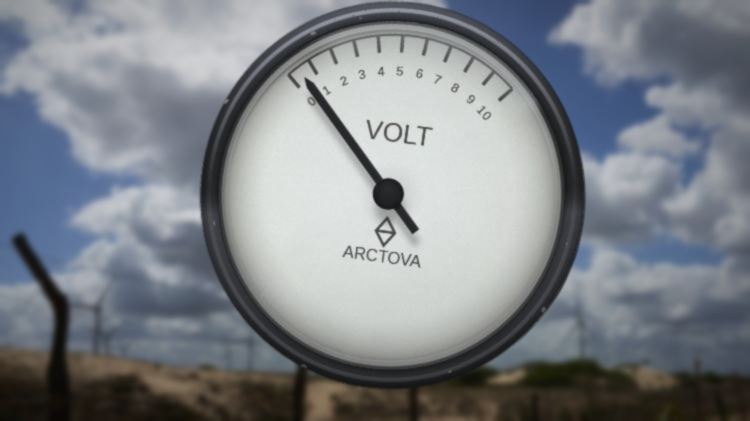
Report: 0.5V
